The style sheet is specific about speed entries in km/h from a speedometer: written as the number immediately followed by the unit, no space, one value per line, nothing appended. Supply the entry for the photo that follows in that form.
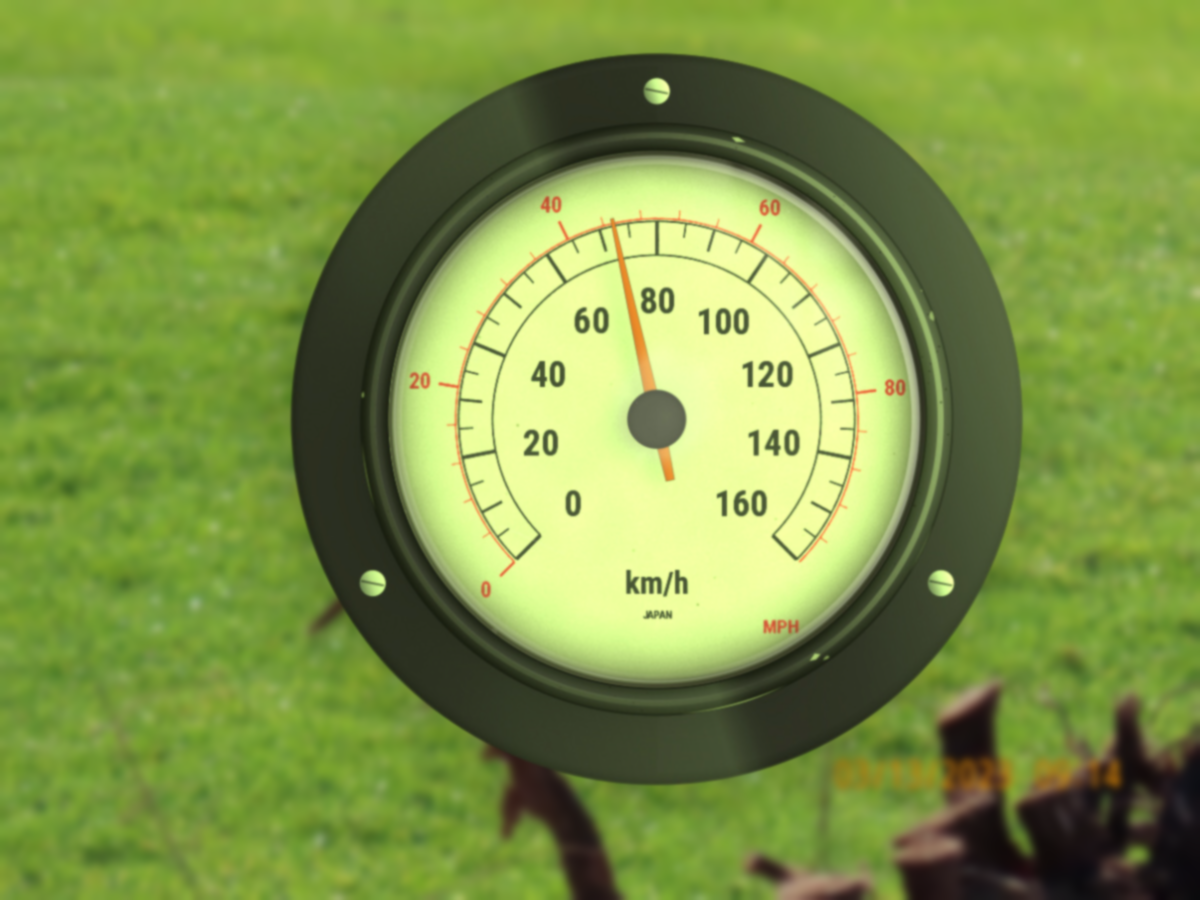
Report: 72.5km/h
